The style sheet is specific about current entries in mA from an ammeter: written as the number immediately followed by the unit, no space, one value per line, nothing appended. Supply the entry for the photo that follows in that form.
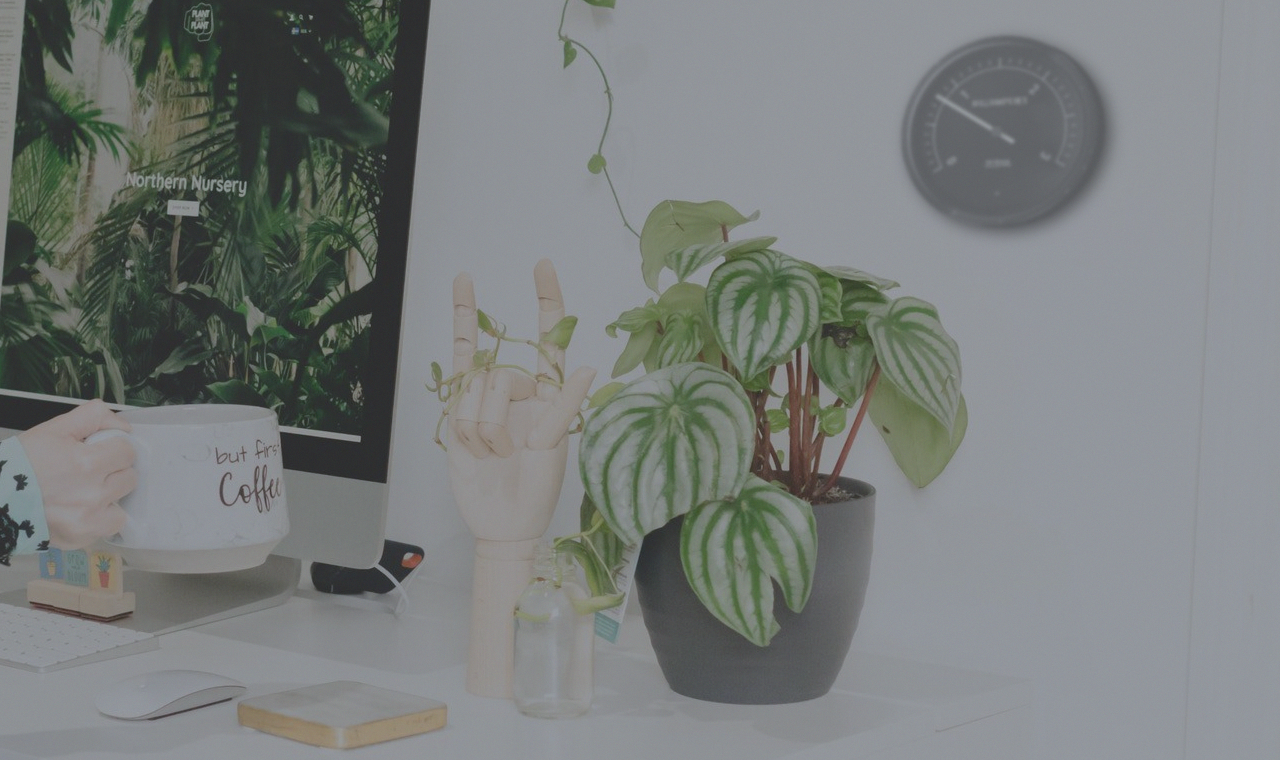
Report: 0.8mA
